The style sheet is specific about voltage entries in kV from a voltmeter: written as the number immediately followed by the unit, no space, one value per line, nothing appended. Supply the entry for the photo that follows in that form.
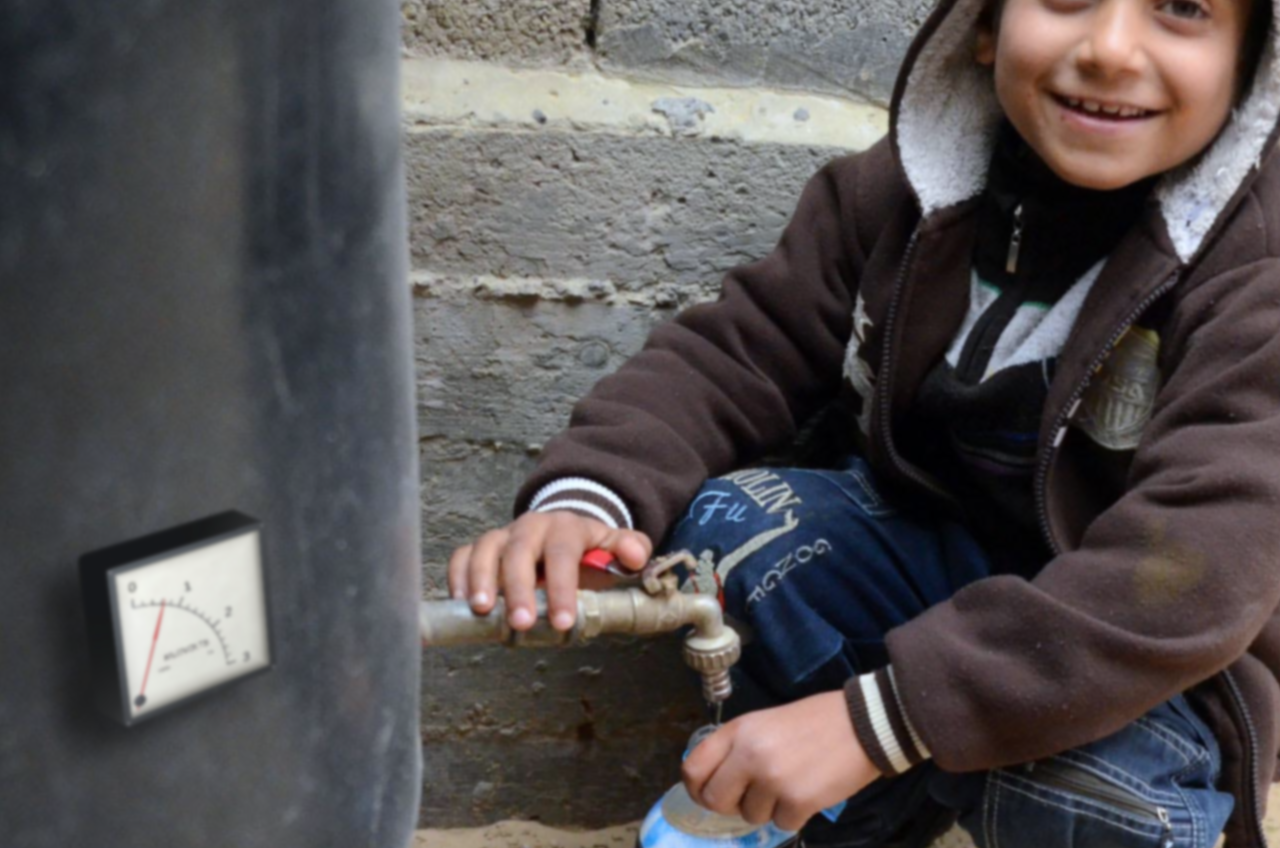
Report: 0.6kV
